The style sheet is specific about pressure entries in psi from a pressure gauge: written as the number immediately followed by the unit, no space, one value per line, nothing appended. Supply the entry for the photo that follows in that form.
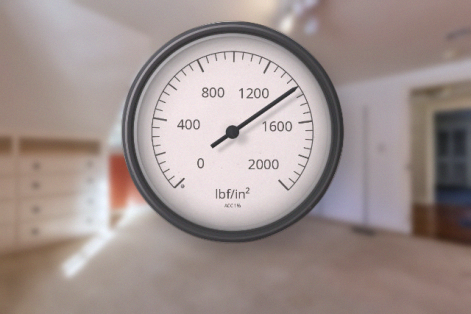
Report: 1400psi
